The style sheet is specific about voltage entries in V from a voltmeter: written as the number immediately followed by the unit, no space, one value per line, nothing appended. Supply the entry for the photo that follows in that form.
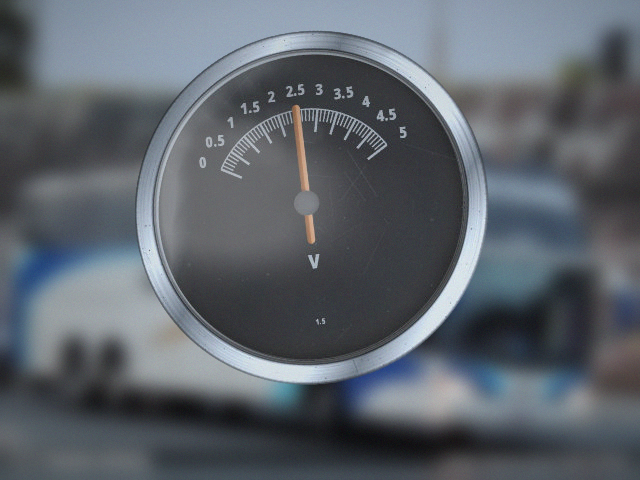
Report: 2.5V
